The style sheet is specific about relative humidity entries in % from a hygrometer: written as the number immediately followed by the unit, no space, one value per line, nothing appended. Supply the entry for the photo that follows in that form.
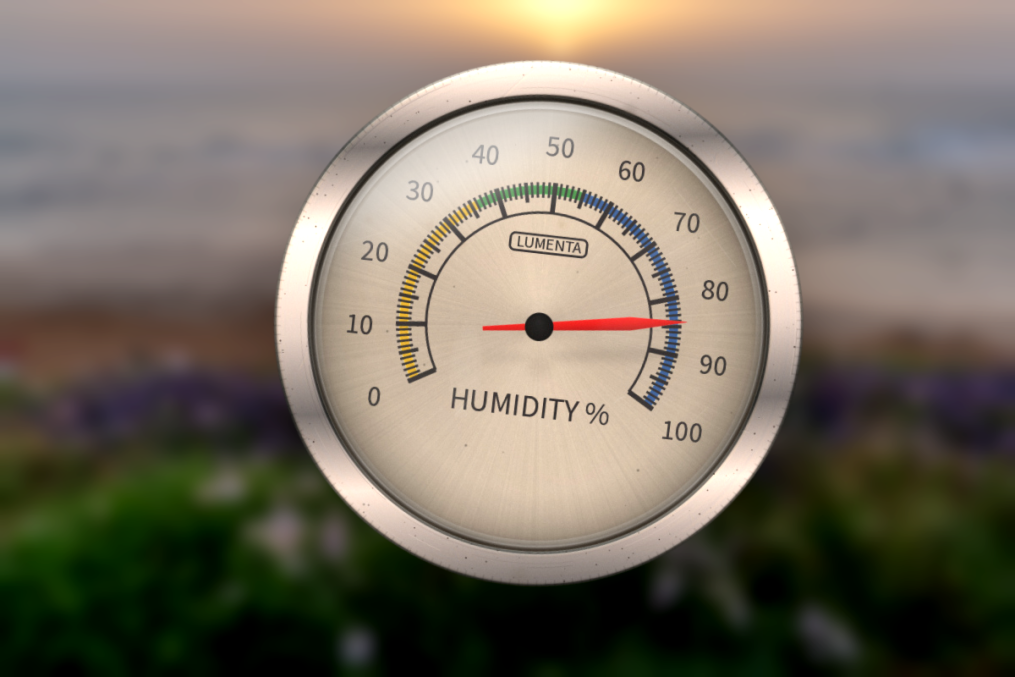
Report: 84%
